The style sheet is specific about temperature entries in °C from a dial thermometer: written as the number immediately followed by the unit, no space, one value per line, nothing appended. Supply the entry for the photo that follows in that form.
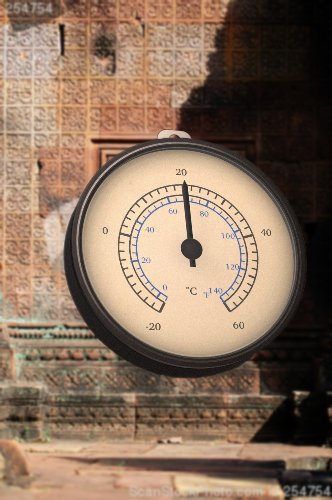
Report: 20°C
